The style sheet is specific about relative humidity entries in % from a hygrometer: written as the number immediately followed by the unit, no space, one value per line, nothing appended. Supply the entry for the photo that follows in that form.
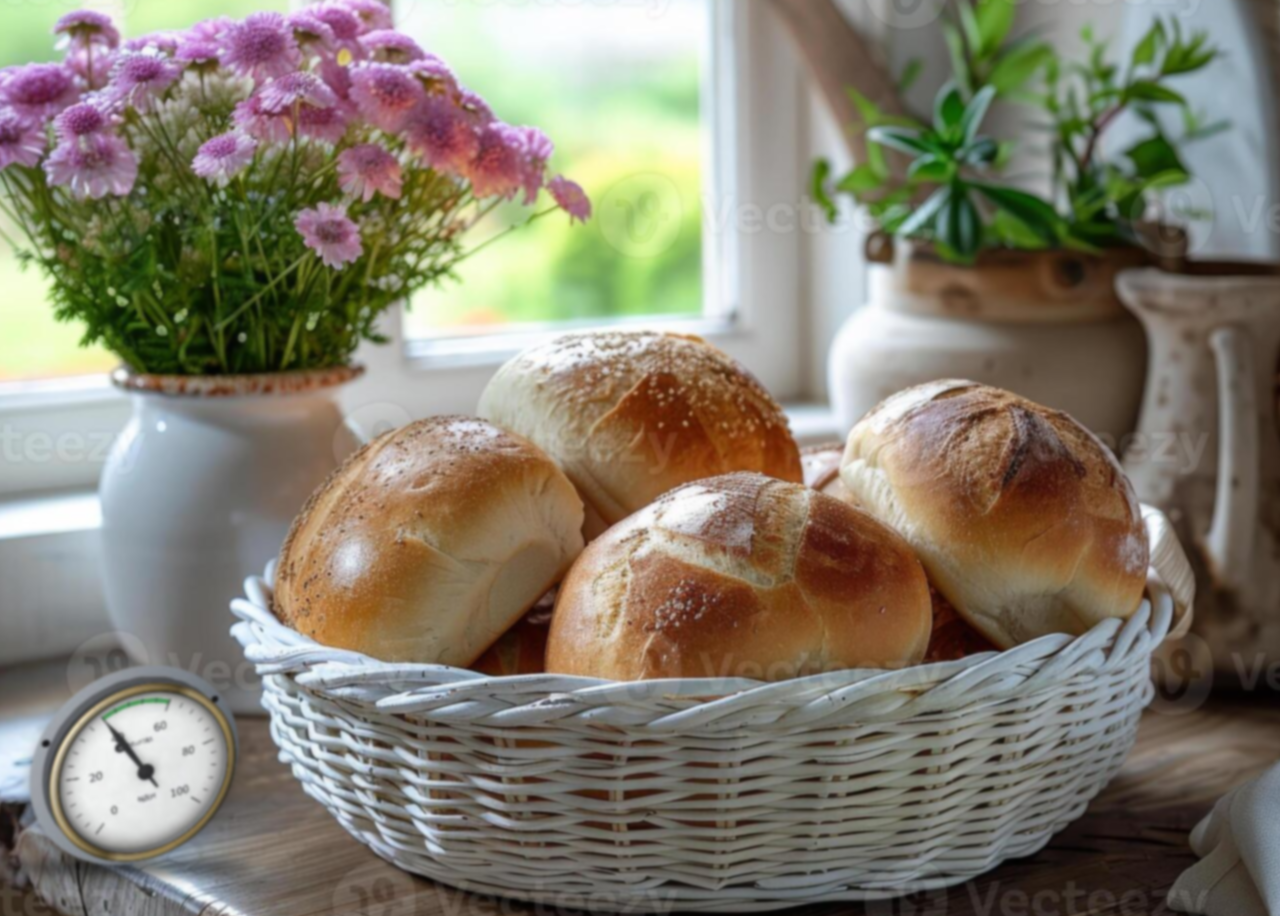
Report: 40%
